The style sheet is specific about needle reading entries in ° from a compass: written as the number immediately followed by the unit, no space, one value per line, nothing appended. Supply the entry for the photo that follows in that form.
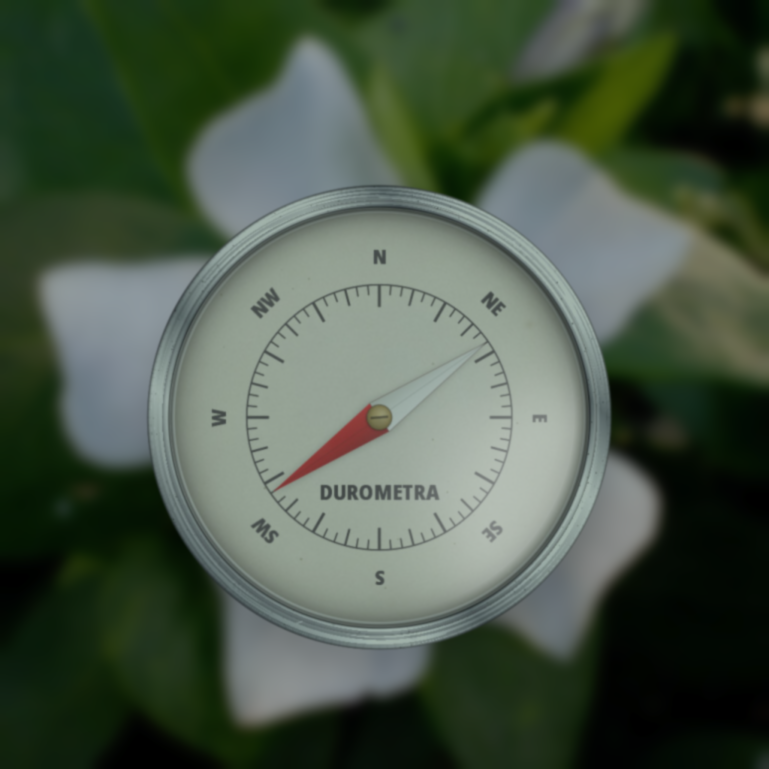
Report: 235°
